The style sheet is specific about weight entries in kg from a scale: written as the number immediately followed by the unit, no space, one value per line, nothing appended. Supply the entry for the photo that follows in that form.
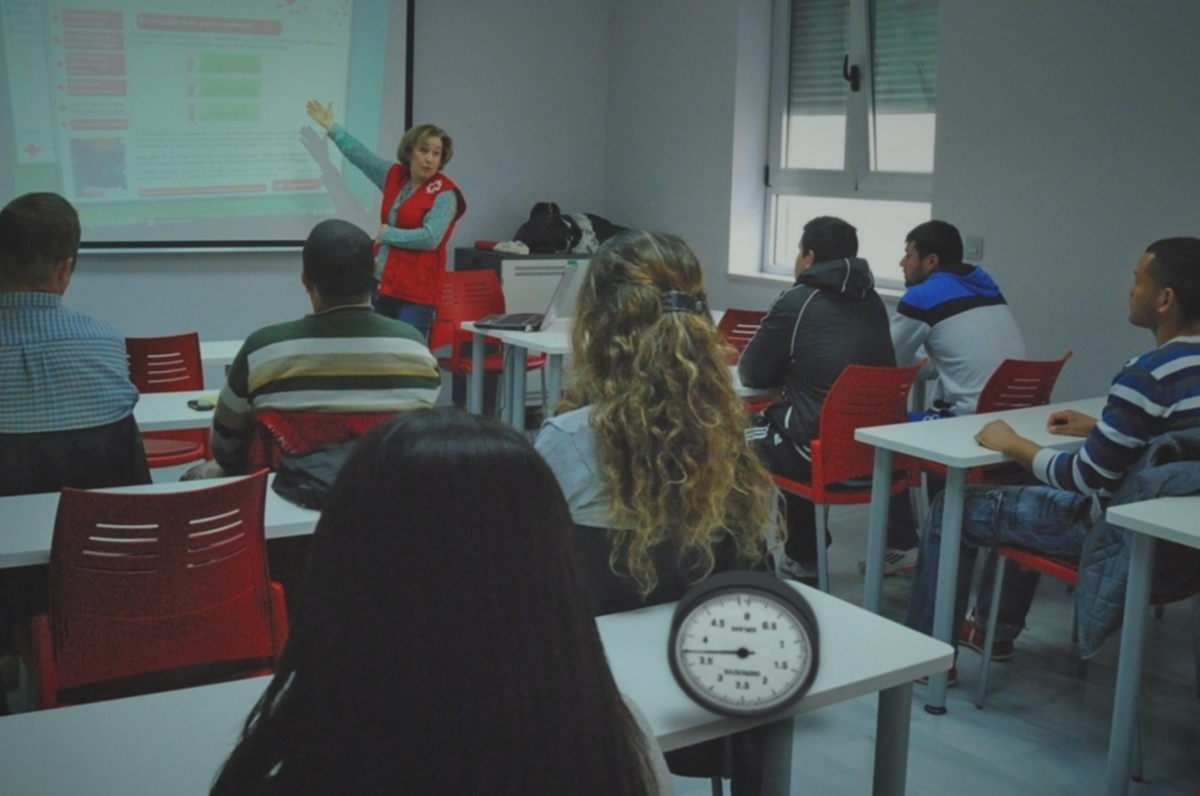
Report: 3.75kg
